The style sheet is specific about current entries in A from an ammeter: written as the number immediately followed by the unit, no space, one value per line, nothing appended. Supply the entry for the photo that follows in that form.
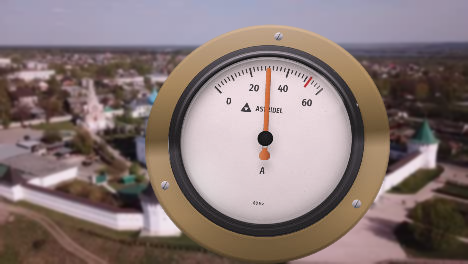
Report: 30A
